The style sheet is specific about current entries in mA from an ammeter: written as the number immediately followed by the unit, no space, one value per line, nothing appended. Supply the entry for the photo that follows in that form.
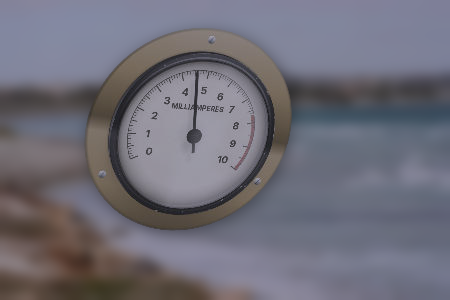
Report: 4.5mA
